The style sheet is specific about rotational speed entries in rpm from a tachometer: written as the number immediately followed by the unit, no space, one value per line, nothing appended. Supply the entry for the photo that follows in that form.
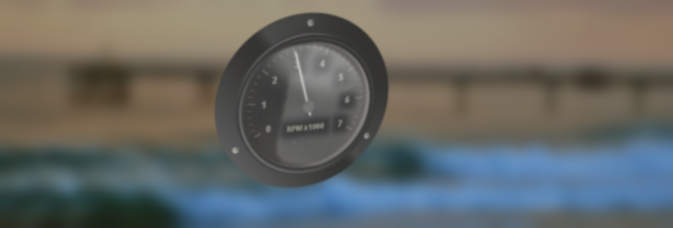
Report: 3000rpm
